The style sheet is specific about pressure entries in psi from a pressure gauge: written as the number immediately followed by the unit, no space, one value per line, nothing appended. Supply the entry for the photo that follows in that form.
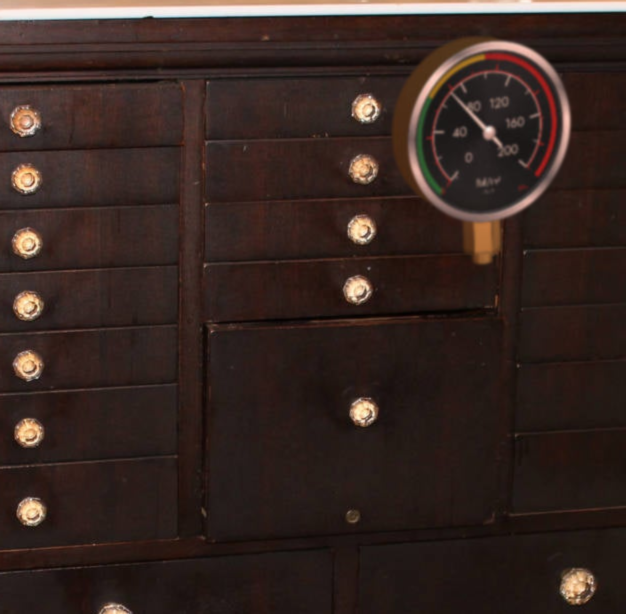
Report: 70psi
